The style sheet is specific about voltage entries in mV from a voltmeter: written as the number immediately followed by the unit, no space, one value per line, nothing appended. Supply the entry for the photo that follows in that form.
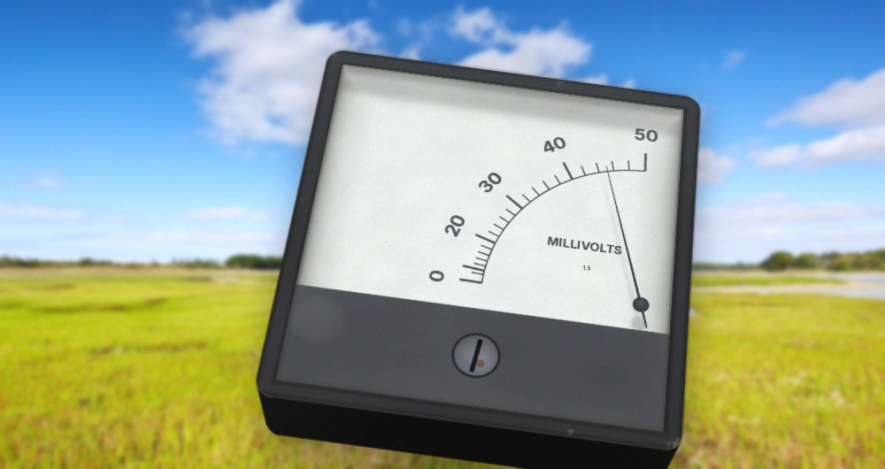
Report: 45mV
